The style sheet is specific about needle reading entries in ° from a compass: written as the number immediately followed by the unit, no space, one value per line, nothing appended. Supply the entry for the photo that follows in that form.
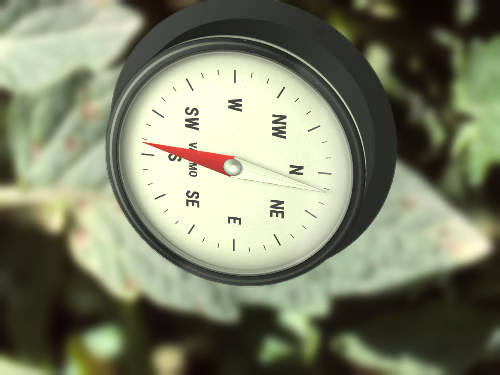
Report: 190°
